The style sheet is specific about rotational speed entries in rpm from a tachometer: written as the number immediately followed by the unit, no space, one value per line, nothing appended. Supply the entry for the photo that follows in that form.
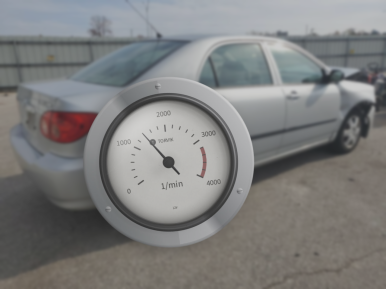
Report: 1400rpm
